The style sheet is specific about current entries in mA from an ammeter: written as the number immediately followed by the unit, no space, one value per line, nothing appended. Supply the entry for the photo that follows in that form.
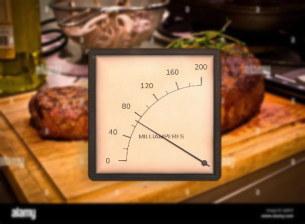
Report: 70mA
